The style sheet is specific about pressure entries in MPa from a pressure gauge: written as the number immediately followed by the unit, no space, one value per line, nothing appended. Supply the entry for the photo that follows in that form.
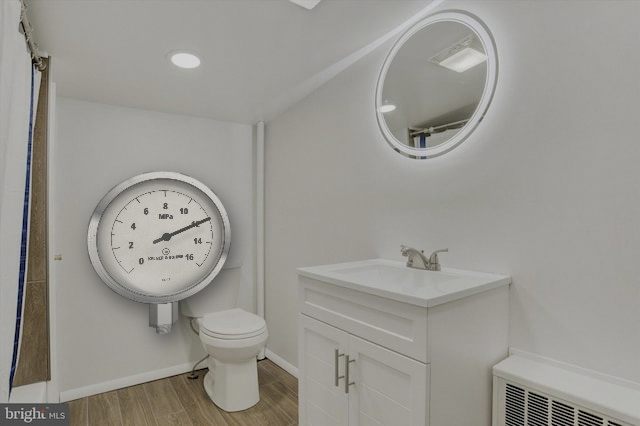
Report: 12MPa
